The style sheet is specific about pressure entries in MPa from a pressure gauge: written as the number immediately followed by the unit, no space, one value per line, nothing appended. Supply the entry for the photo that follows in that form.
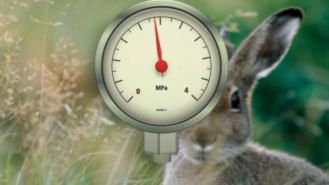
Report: 1.9MPa
